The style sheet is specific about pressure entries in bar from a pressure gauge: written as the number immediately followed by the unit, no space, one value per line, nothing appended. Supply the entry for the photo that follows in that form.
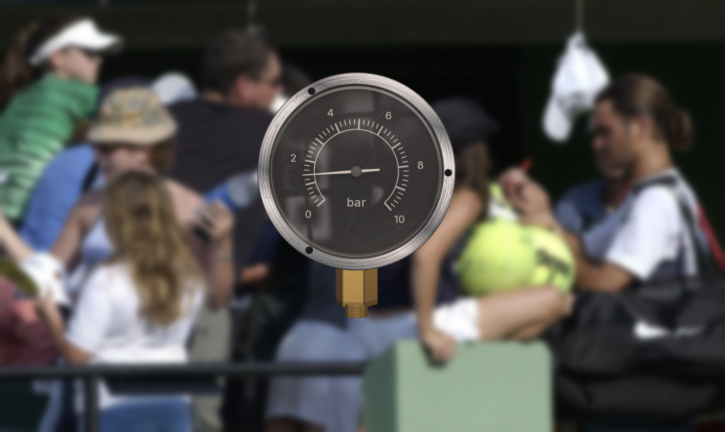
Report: 1.4bar
